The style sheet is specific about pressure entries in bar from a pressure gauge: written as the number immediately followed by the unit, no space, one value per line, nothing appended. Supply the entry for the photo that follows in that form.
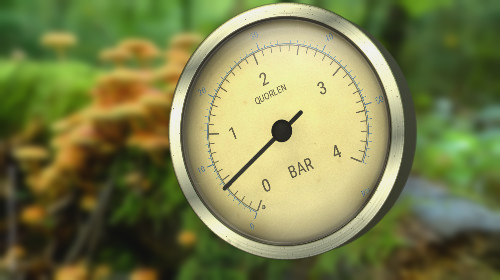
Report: 0.4bar
